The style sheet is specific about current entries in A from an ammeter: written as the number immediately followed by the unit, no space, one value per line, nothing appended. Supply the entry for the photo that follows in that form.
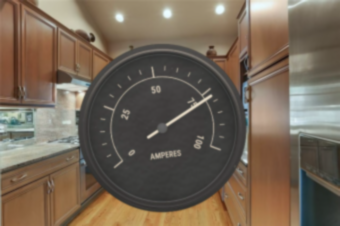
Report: 77.5A
